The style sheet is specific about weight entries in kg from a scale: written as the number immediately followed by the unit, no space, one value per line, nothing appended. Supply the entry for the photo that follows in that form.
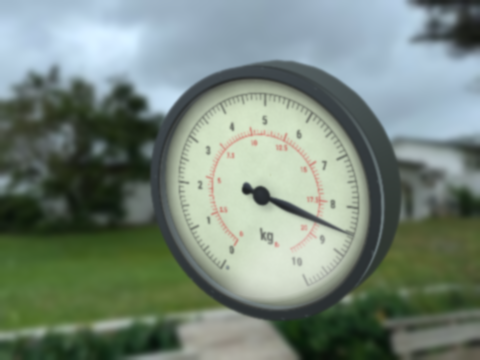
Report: 8.5kg
